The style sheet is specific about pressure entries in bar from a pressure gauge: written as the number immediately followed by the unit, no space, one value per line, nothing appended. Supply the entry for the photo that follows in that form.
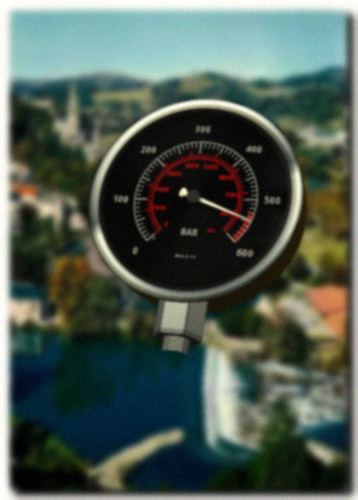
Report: 550bar
